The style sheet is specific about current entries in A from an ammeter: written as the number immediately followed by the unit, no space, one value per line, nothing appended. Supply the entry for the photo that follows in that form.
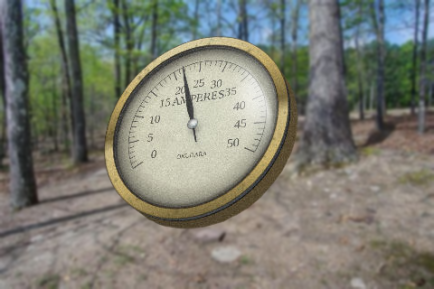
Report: 22A
